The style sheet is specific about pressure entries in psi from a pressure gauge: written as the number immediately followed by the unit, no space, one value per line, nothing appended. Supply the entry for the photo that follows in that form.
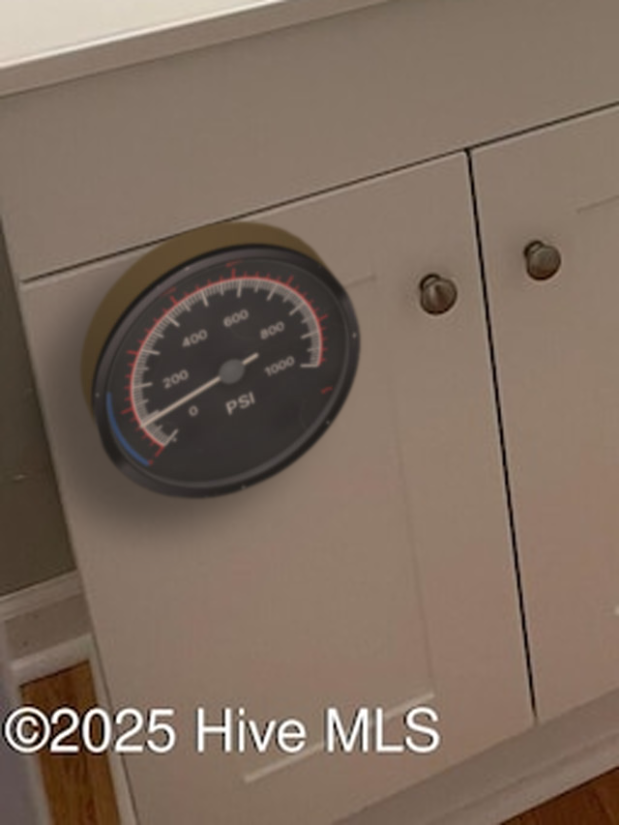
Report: 100psi
